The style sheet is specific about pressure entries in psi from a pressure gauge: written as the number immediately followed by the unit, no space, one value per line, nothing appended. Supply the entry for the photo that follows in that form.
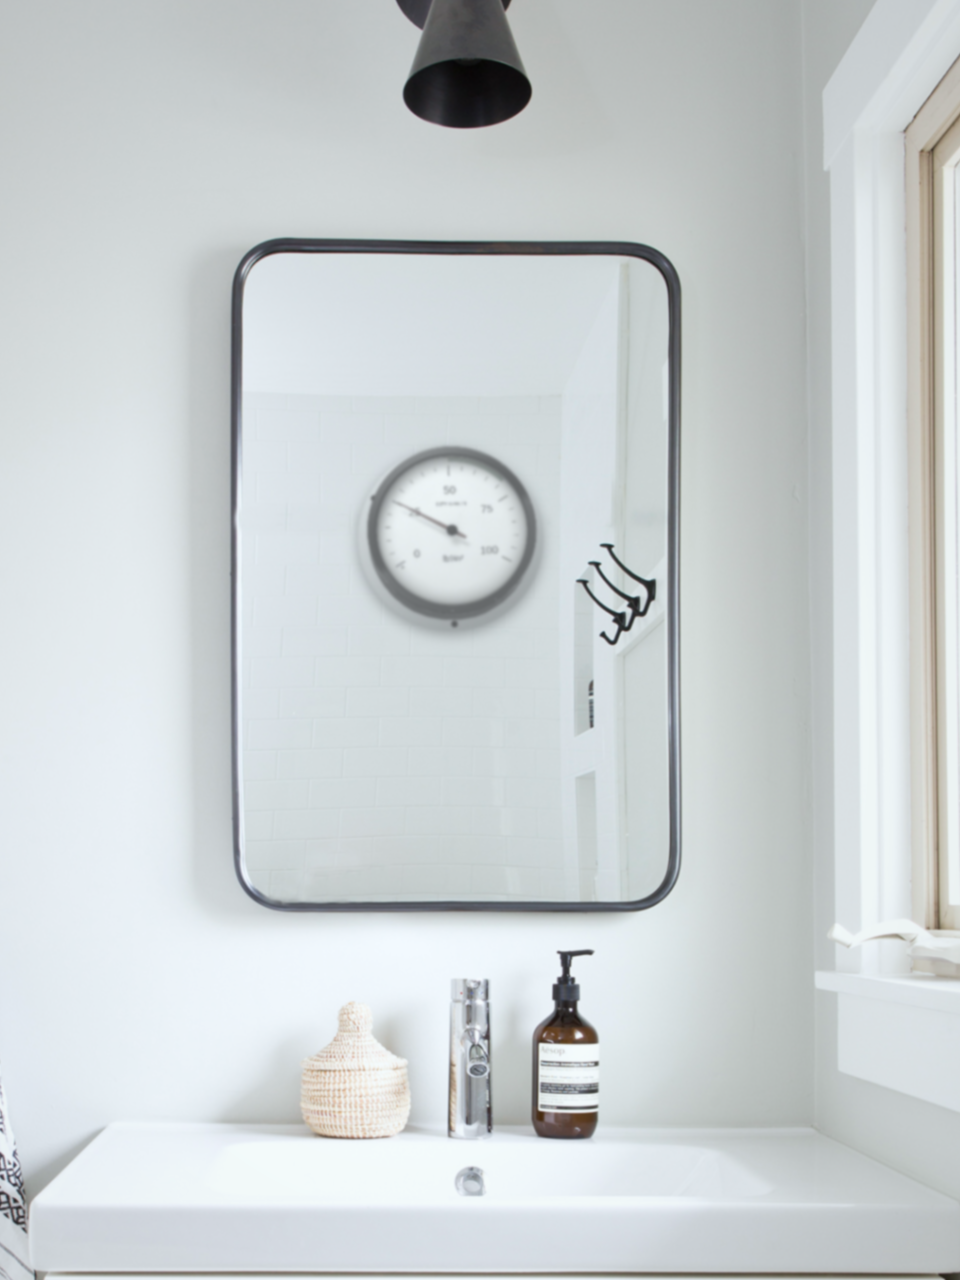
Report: 25psi
